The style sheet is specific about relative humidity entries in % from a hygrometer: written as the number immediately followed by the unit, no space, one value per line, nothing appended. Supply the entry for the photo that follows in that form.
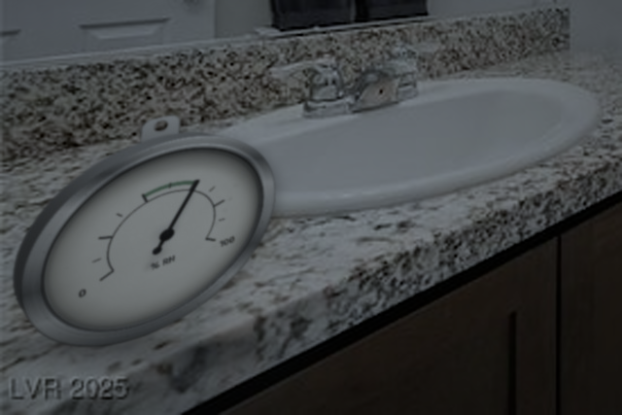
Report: 60%
